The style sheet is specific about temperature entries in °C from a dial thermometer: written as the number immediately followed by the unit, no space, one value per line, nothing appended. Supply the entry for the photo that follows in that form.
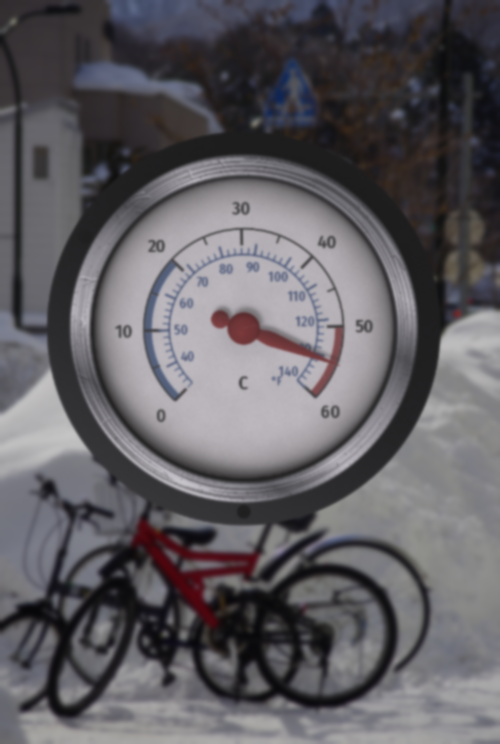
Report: 55°C
